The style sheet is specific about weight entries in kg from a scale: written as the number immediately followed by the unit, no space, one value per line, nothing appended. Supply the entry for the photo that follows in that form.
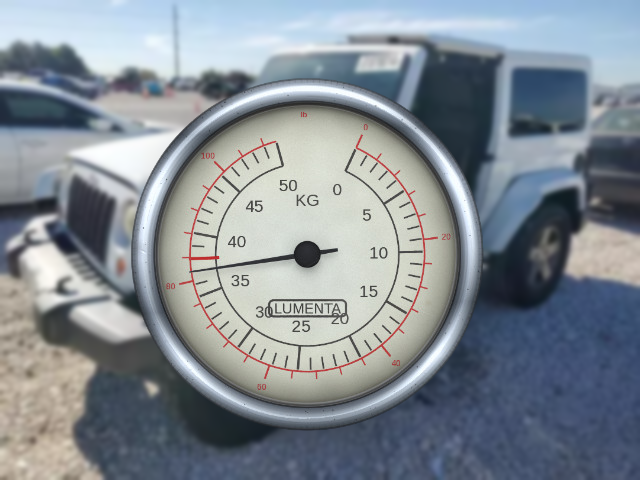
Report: 37kg
